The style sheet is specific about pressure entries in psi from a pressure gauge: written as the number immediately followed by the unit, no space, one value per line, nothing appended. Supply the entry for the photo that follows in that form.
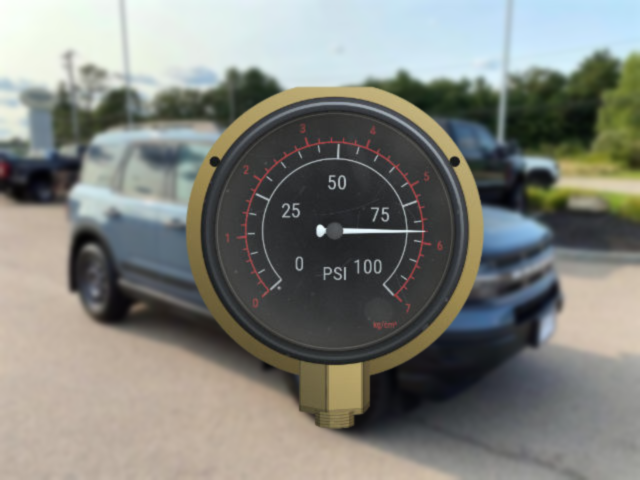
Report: 82.5psi
